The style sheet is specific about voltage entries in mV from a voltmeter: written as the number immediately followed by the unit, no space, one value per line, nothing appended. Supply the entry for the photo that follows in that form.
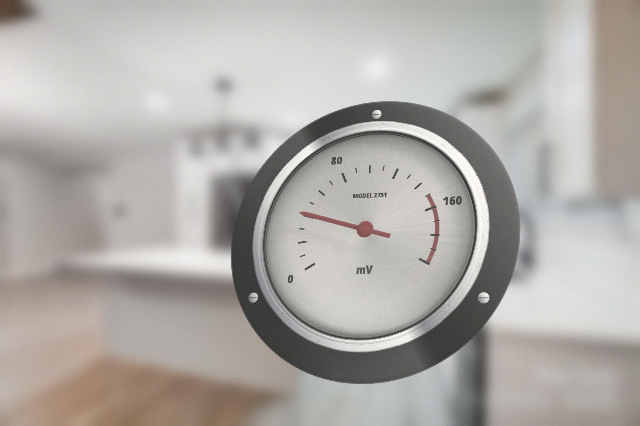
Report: 40mV
